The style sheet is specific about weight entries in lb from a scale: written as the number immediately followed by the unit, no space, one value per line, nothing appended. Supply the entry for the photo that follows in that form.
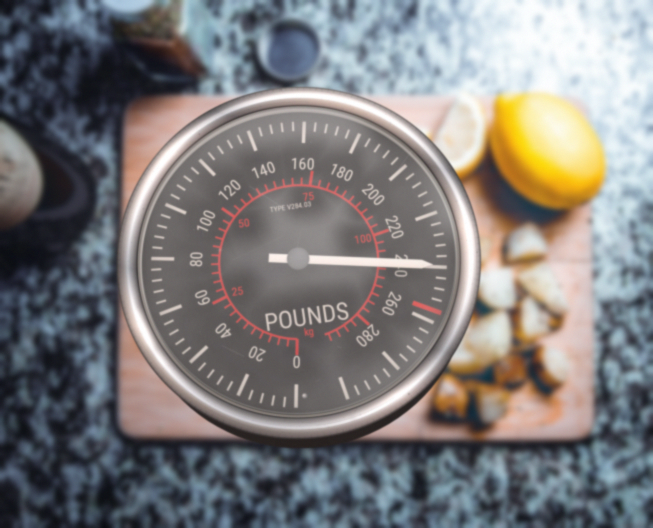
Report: 240lb
